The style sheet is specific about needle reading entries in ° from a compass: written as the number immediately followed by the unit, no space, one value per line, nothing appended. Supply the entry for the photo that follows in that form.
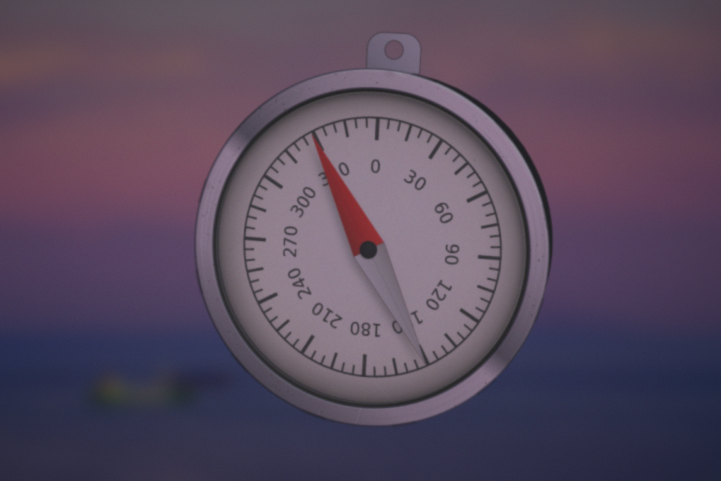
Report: 330°
